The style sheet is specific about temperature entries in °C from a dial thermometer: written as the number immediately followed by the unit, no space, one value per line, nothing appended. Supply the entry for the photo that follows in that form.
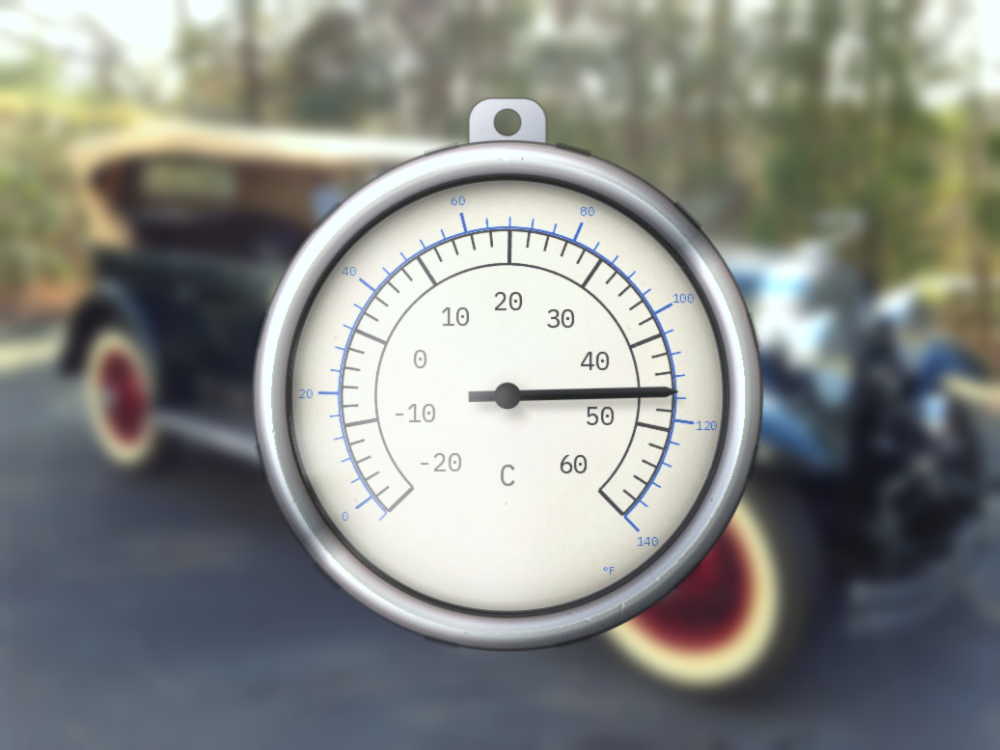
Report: 46°C
